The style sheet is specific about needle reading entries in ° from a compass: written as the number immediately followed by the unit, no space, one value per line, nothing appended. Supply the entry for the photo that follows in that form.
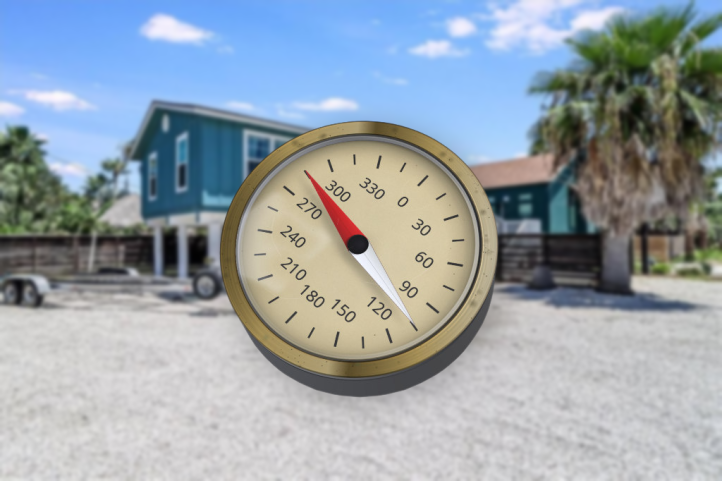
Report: 285°
